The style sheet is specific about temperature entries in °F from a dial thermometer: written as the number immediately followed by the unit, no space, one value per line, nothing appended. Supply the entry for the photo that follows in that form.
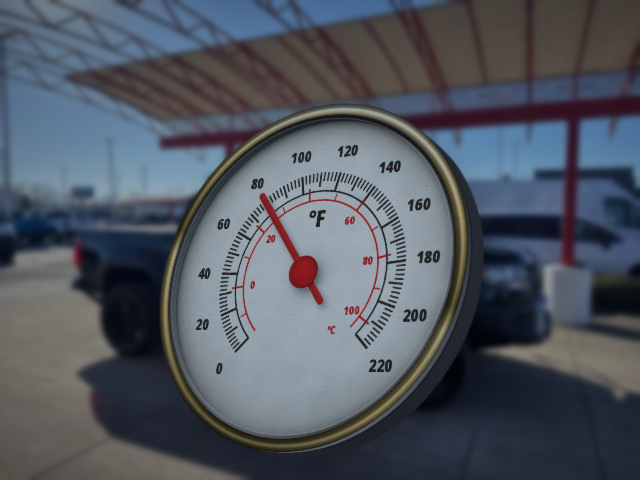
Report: 80°F
